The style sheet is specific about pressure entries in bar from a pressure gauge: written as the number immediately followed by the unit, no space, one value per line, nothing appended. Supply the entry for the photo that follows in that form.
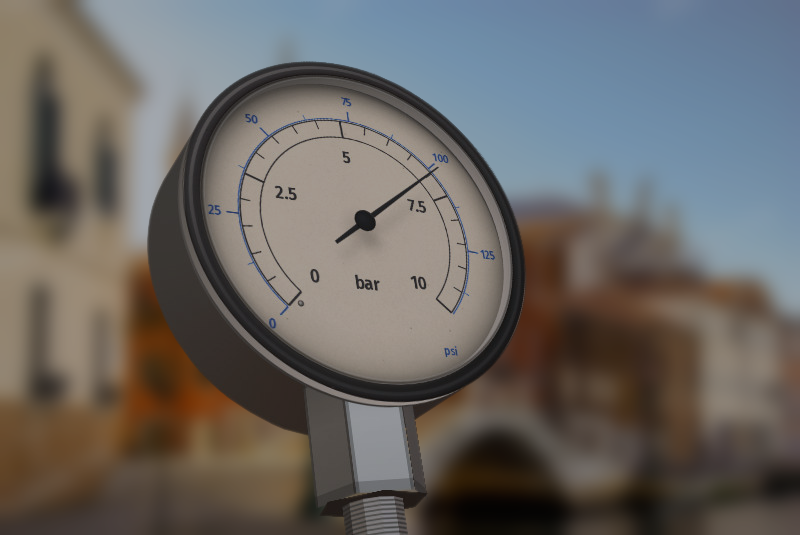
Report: 7bar
